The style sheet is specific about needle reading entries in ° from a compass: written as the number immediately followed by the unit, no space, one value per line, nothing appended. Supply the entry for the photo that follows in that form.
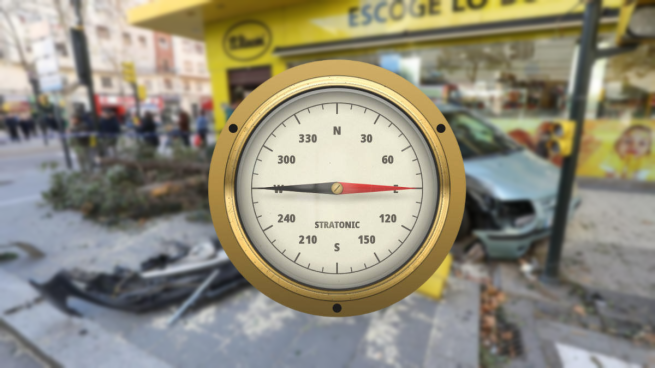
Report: 90°
